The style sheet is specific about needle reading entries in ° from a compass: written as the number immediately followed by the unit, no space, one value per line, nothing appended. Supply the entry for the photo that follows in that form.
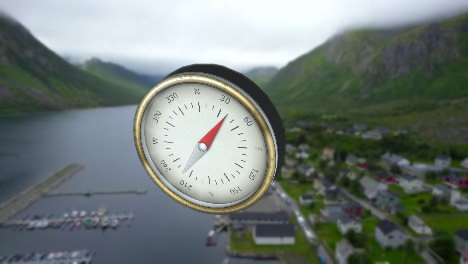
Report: 40°
